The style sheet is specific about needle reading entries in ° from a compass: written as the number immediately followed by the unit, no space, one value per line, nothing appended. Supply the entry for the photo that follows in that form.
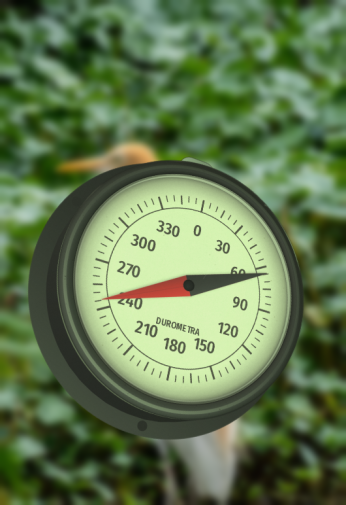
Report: 245°
